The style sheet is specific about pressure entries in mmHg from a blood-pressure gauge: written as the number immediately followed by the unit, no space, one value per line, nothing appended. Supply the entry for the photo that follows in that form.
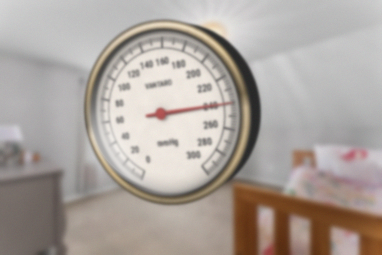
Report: 240mmHg
